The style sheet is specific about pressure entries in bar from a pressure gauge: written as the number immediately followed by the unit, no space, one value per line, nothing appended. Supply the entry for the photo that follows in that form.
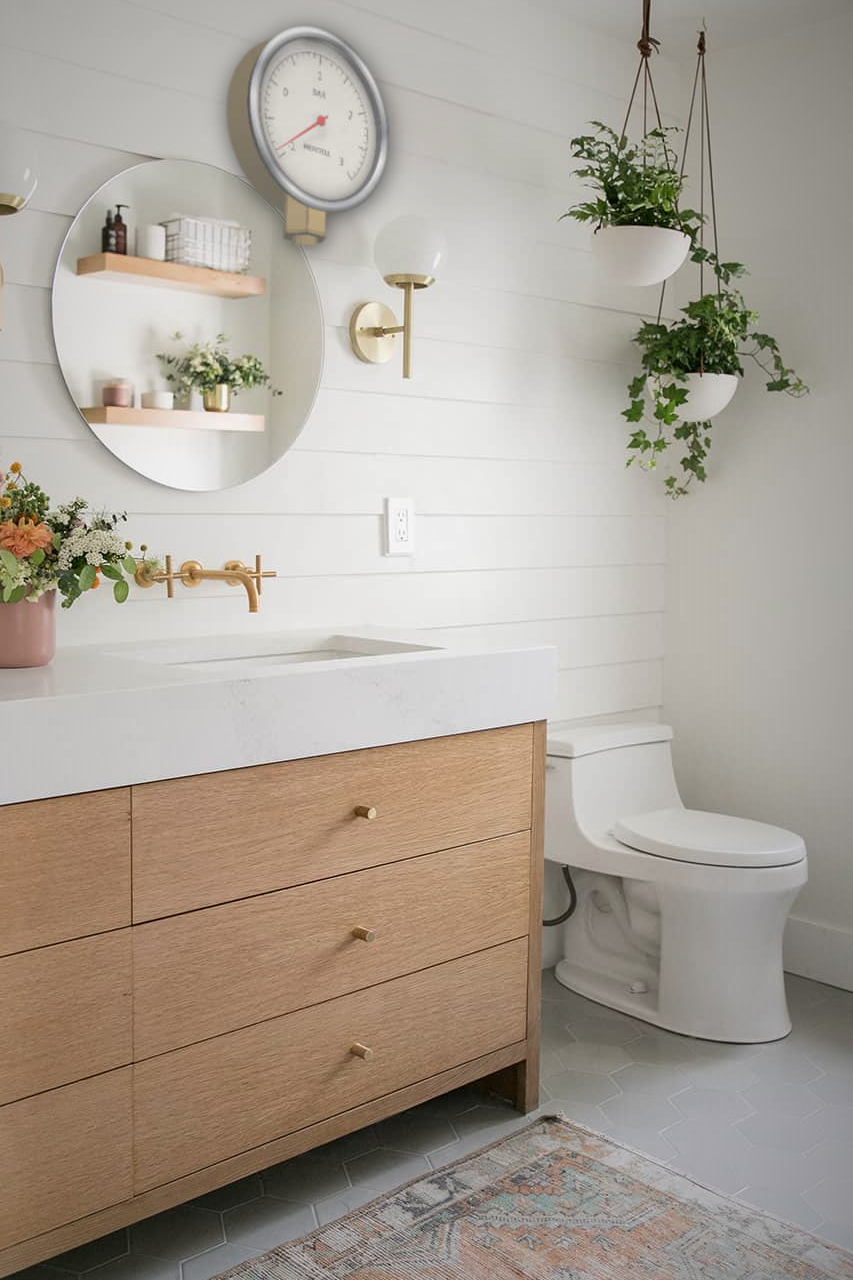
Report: -0.9bar
